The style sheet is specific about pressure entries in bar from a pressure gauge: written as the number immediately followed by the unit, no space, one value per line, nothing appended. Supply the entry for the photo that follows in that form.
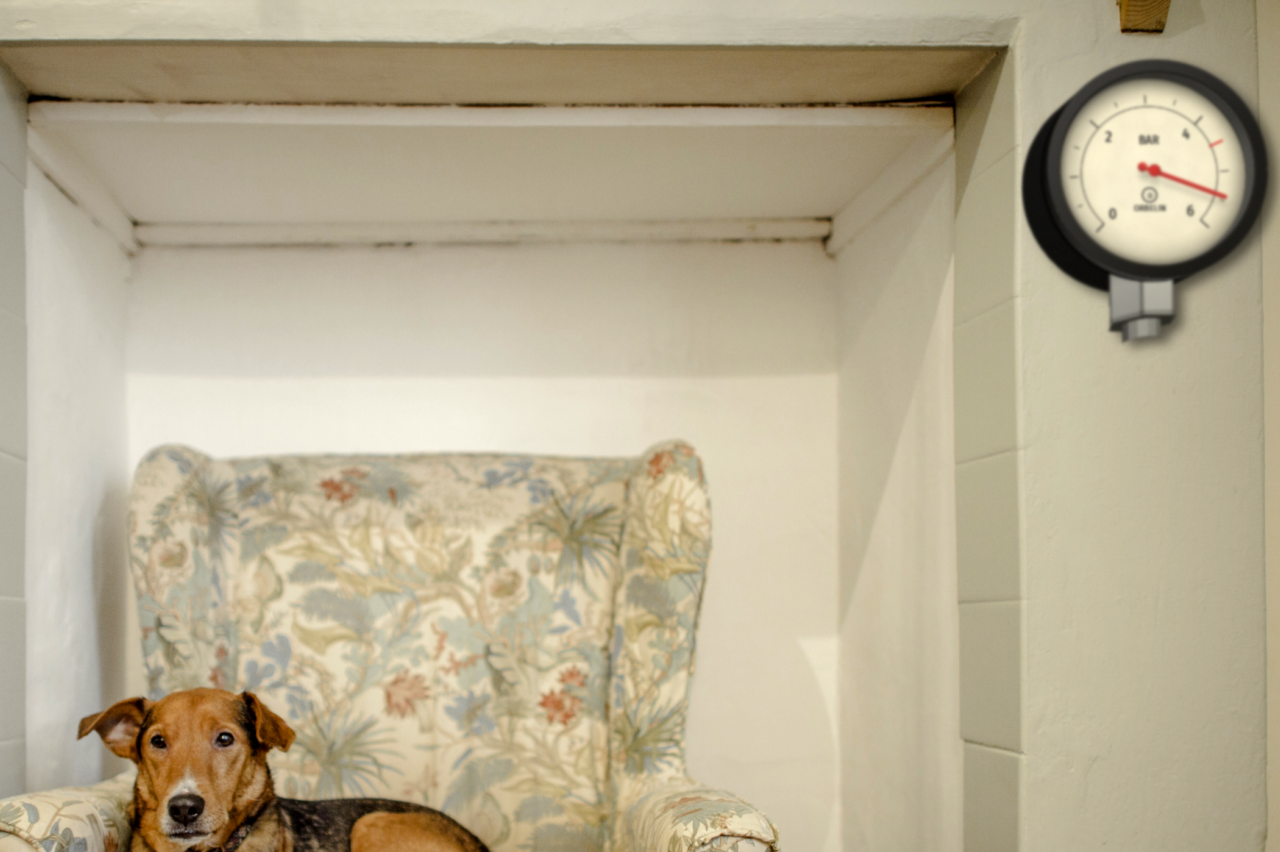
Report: 5.5bar
